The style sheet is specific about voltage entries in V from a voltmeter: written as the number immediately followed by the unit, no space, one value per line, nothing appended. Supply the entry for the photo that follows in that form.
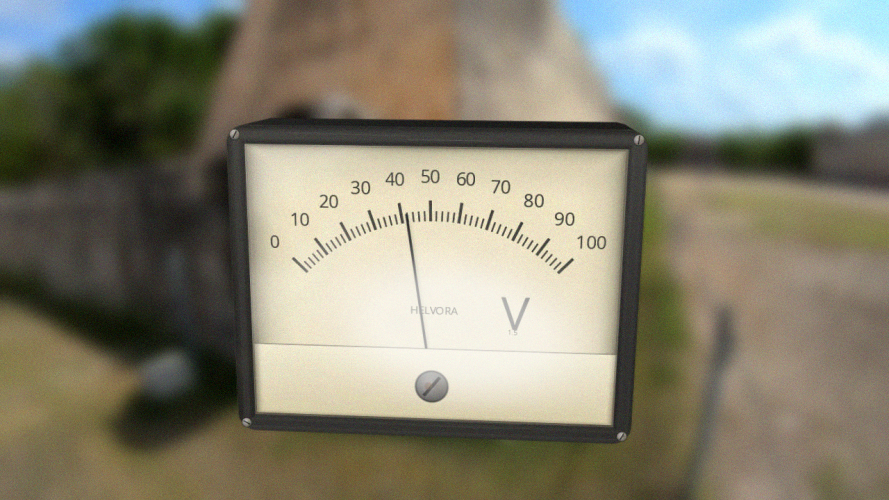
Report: 42V
